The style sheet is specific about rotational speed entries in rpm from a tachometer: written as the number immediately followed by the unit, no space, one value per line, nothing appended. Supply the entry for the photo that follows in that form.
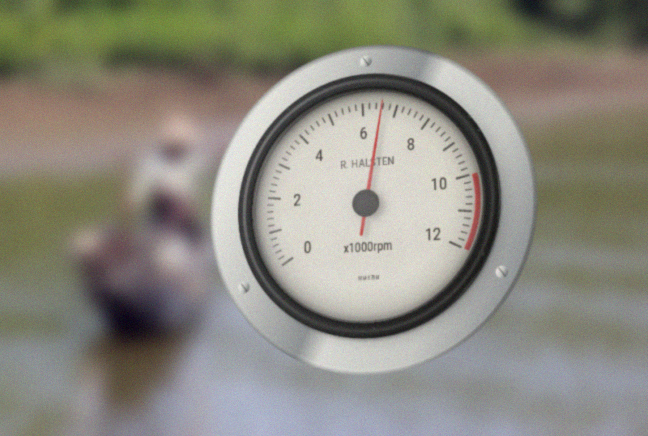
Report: 6600rpm
